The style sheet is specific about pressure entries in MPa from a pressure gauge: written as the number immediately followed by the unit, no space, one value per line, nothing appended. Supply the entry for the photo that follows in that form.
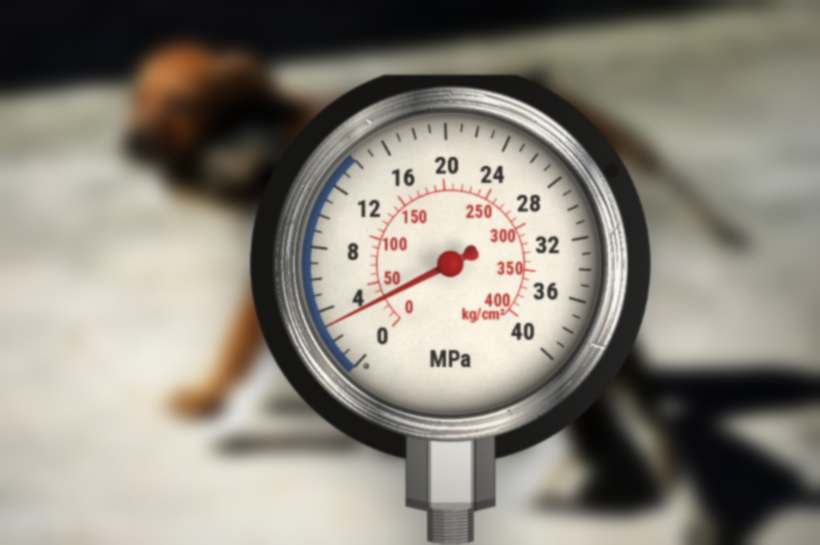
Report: 3MPa
